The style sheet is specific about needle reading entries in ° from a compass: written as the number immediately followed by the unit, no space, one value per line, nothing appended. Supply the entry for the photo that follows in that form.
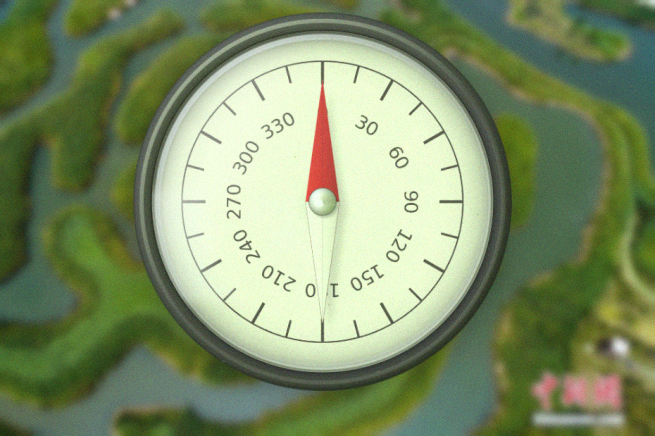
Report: 0°
